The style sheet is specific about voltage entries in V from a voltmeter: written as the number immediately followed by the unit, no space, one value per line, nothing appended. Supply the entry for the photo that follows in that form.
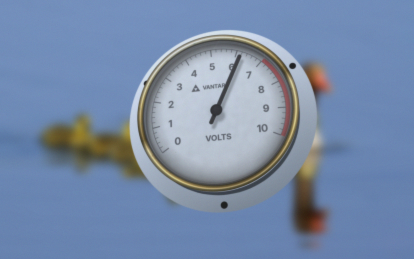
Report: 6.2V
